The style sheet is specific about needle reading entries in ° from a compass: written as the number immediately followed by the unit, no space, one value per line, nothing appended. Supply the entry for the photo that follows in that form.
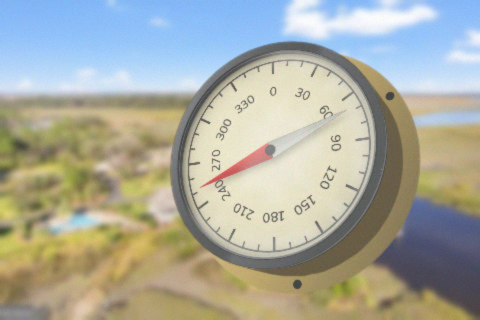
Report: 250°
